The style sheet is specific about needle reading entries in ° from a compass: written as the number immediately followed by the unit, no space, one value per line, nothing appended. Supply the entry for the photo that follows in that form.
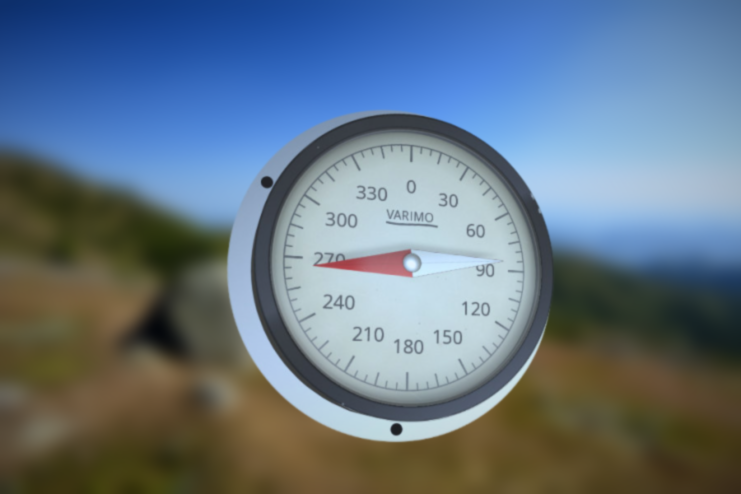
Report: 265°
